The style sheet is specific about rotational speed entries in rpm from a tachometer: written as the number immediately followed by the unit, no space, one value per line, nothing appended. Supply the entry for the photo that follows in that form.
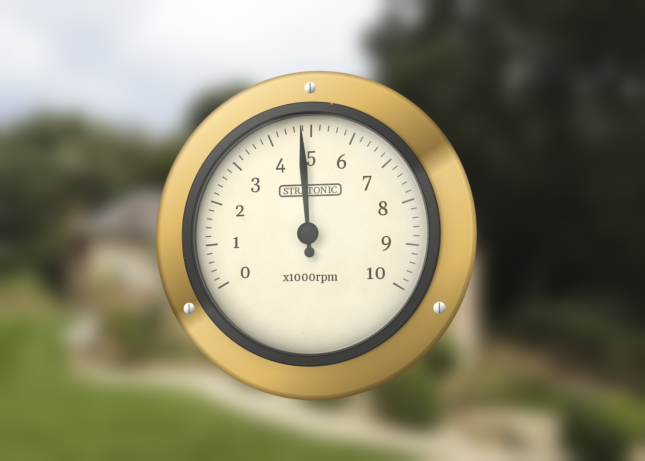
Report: 4800rpm
